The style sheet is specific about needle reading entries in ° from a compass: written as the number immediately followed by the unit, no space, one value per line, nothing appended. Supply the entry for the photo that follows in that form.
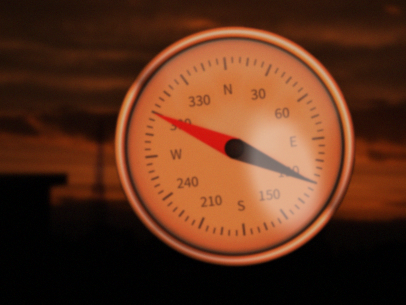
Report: 300°
